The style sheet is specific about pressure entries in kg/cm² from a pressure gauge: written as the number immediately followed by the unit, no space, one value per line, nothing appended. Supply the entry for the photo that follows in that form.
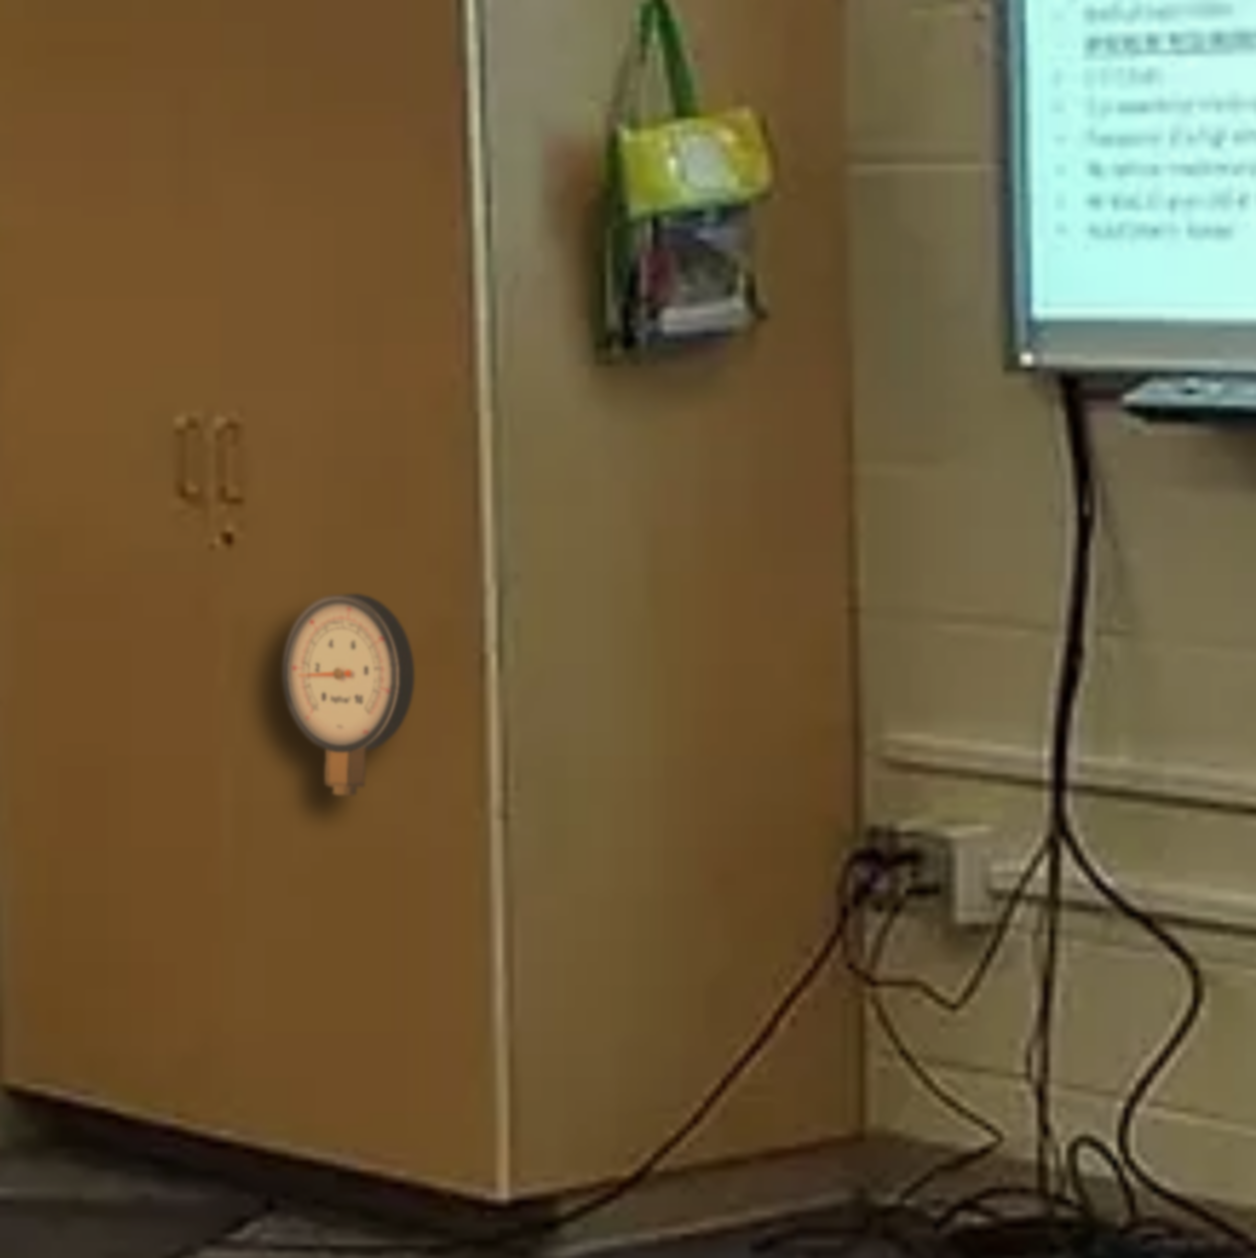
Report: 1.5kg/cm²
